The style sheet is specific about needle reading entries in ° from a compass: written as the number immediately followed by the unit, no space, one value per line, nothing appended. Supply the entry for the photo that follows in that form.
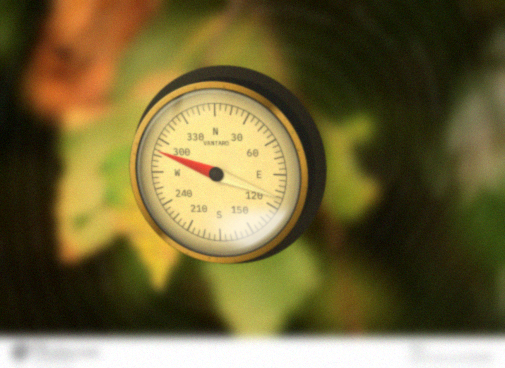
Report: 290°
